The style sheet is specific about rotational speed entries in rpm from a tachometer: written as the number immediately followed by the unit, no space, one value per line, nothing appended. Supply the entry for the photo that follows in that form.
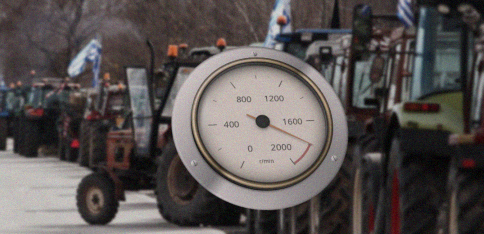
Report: 1800rpm
